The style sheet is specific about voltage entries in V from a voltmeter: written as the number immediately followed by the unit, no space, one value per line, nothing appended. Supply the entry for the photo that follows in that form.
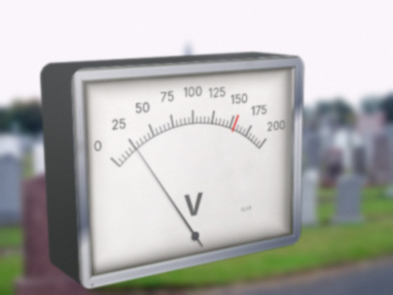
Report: 25V
